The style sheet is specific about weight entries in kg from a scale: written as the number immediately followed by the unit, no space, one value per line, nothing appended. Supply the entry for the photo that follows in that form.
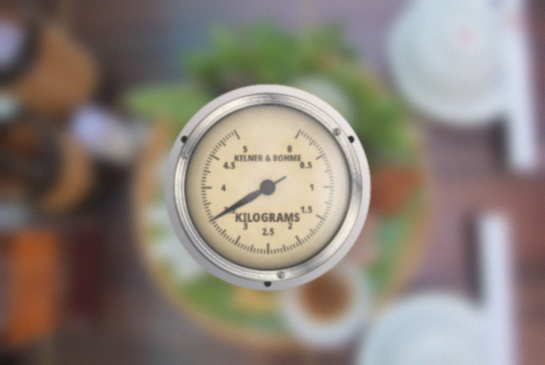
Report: 3.5kg
